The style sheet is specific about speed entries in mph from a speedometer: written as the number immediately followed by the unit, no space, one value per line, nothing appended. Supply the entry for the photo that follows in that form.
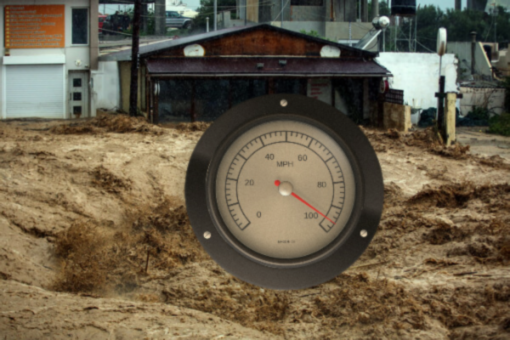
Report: 96mph
